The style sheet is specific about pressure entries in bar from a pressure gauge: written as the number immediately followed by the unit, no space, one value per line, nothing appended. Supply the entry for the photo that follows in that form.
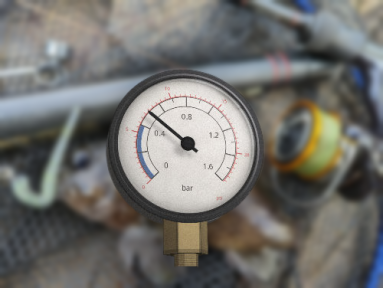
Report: 0.5bar
